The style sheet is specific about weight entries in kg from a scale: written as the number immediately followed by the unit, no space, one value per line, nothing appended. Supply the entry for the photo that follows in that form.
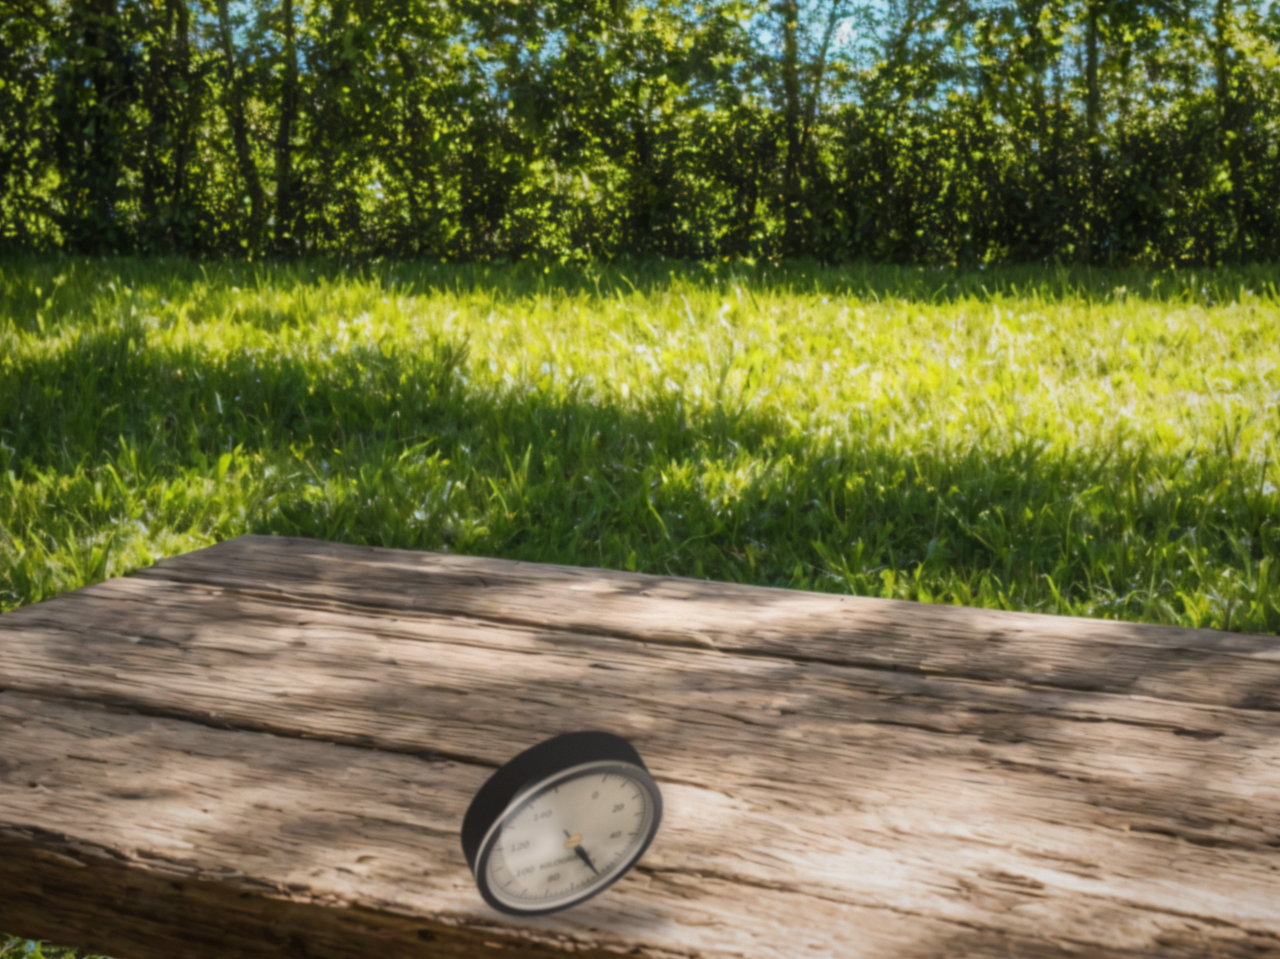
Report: 60kg
